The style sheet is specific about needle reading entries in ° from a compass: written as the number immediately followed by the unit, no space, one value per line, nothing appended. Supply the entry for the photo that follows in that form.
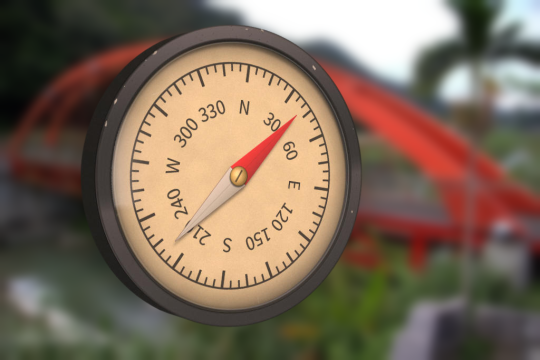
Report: 40°
